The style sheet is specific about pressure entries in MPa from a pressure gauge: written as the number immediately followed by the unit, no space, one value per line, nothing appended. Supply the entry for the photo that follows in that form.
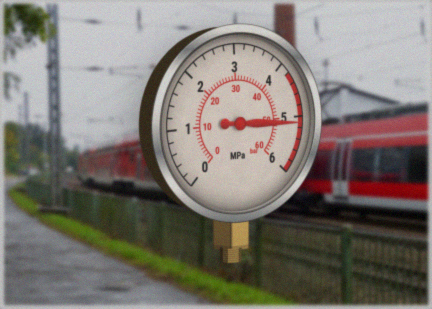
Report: 5.1MPa
